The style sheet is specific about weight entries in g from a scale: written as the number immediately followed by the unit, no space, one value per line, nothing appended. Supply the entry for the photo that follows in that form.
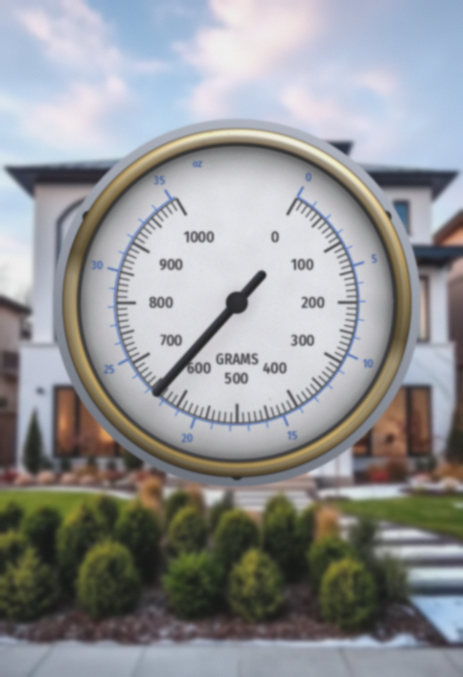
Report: 640g
